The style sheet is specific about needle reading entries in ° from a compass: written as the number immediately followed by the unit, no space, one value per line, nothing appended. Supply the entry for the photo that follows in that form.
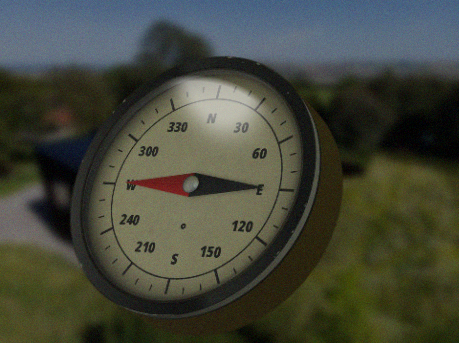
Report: 270°
